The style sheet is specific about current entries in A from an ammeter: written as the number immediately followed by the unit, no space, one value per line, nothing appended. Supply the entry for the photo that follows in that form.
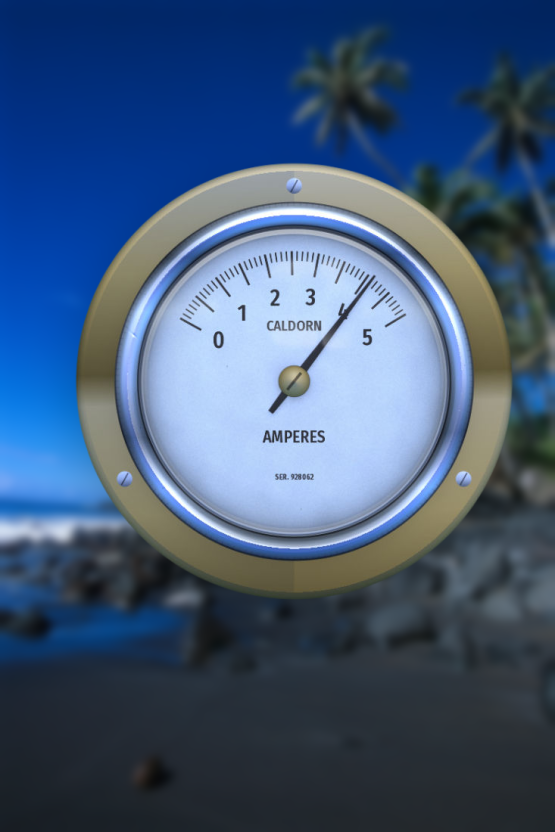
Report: 4.1A
